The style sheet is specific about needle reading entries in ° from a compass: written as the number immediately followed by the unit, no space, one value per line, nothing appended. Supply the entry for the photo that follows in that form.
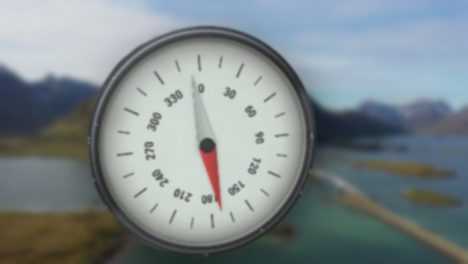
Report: 172.5°
